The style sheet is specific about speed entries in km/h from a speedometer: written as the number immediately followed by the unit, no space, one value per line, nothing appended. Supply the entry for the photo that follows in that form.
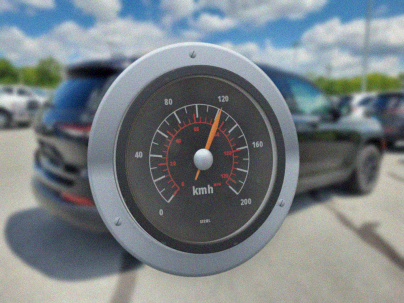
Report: 120km/h
